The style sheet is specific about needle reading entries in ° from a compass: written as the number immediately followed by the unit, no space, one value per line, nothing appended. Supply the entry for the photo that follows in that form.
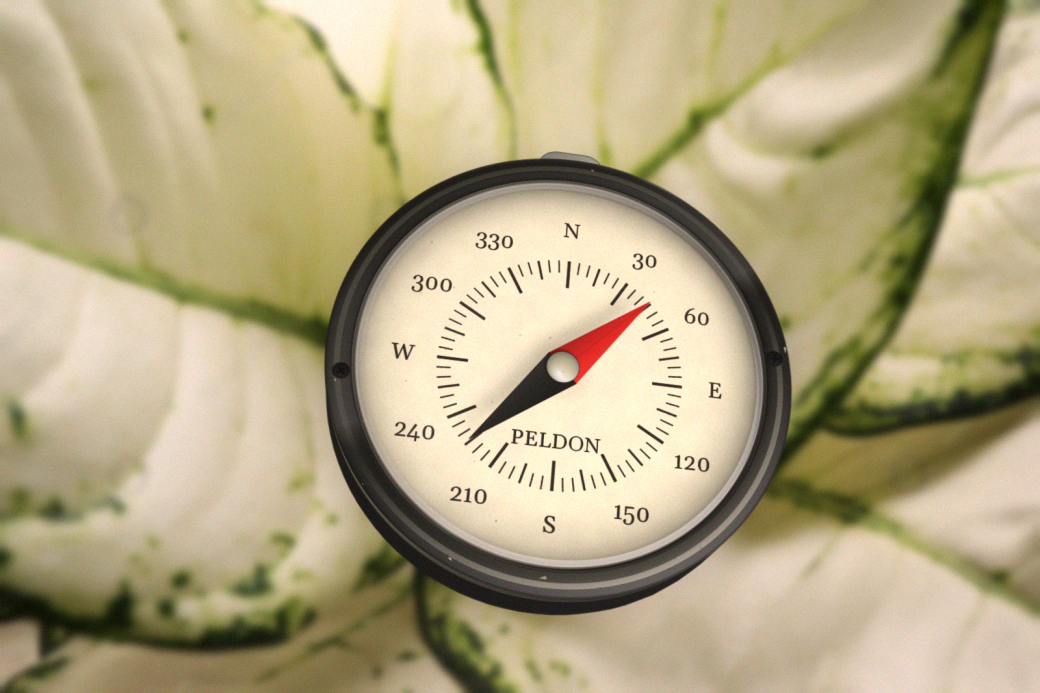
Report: 45°
